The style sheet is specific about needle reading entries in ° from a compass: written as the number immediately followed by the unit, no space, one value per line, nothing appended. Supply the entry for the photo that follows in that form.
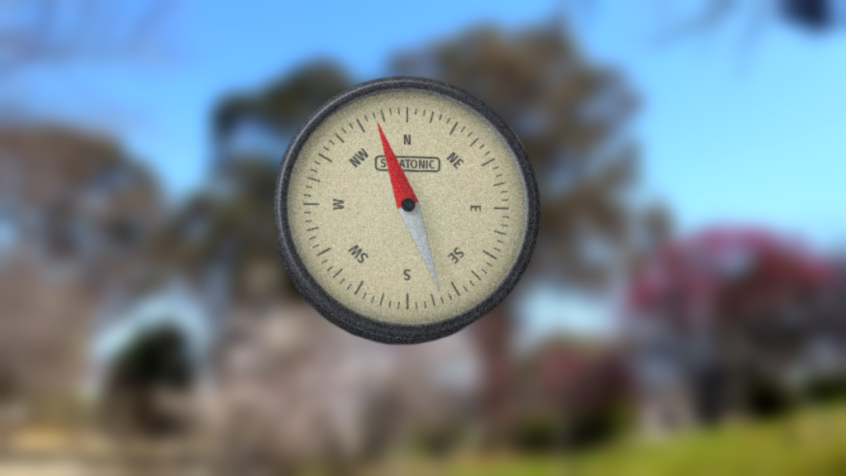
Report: 340°
